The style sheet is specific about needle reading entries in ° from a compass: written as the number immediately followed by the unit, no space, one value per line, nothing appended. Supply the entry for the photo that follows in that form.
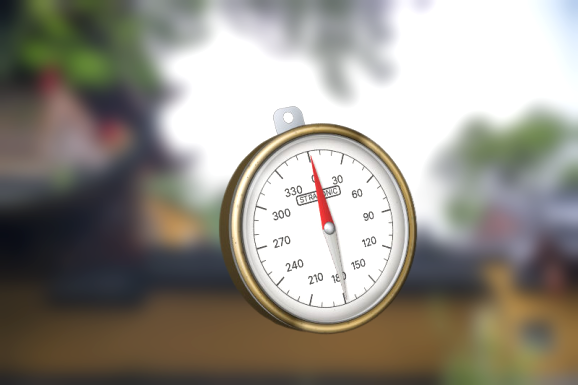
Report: 0°
